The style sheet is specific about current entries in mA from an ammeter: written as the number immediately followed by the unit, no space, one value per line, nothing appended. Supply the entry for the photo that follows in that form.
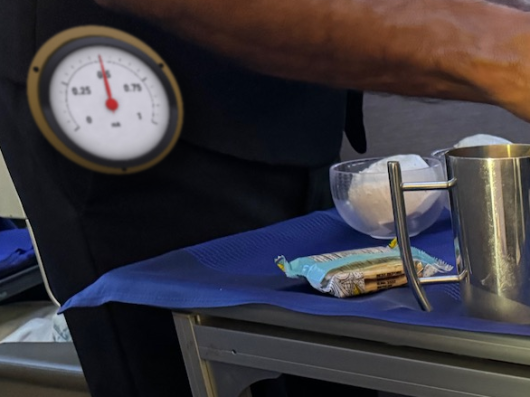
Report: 0.5mA
